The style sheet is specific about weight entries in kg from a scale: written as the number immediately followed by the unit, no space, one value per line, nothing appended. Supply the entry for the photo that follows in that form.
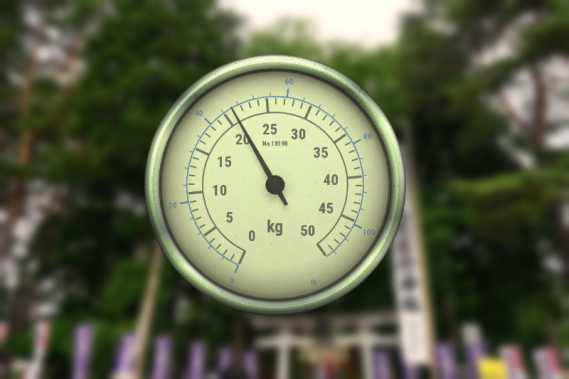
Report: 21kg
